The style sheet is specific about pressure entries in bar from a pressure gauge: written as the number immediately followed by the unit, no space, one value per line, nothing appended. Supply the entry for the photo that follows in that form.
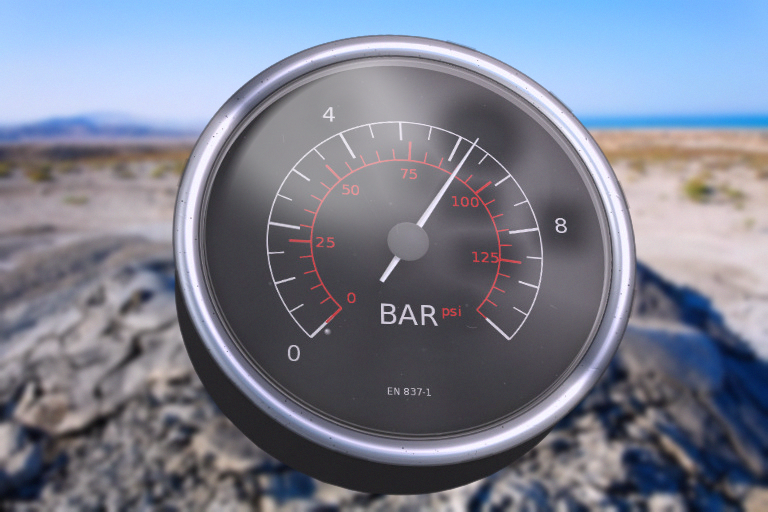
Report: 6.25bar
